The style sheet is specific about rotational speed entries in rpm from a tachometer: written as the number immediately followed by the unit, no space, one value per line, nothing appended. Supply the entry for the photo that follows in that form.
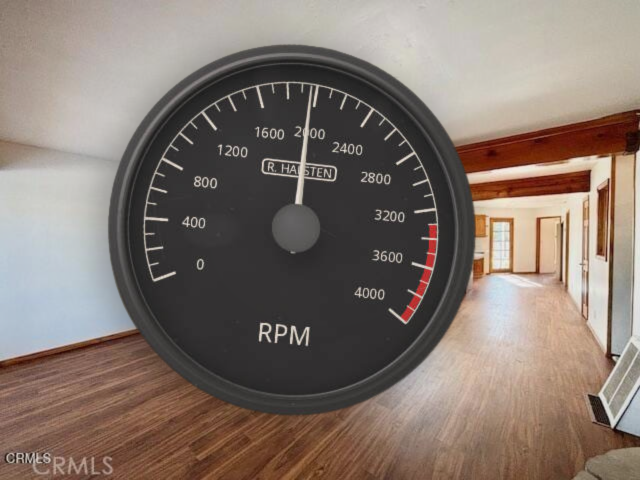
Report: 1950rpm
